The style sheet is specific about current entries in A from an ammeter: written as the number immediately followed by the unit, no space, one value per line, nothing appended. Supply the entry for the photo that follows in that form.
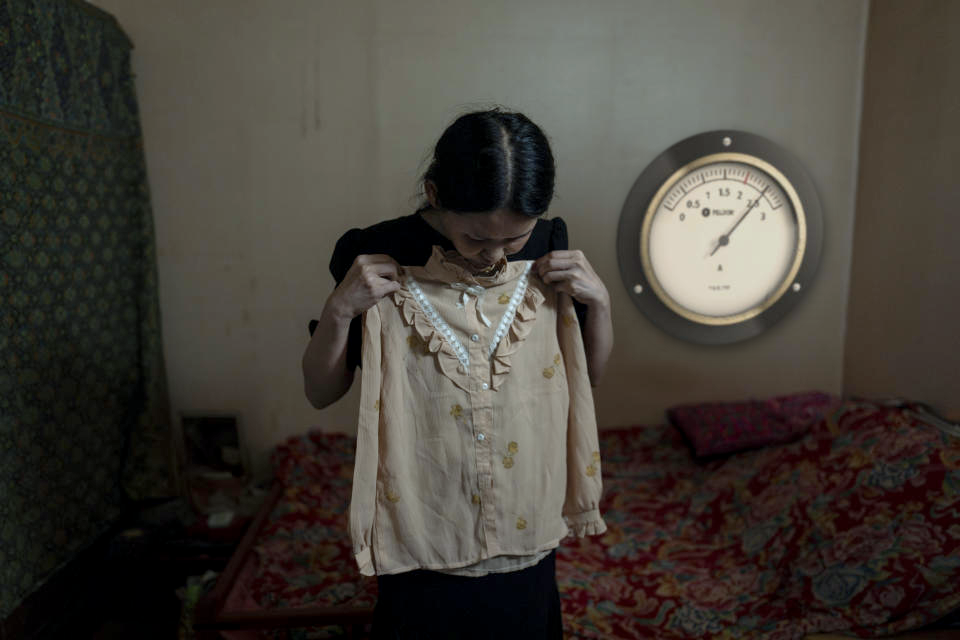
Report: 2.5A
